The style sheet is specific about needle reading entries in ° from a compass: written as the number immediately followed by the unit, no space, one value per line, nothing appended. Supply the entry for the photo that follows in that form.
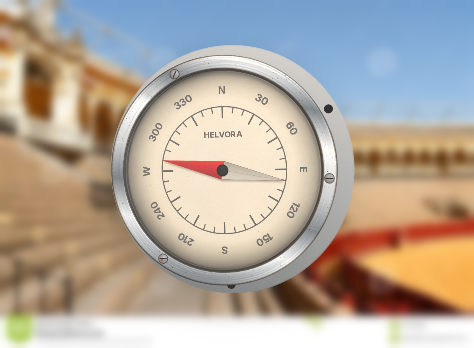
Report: 280°
